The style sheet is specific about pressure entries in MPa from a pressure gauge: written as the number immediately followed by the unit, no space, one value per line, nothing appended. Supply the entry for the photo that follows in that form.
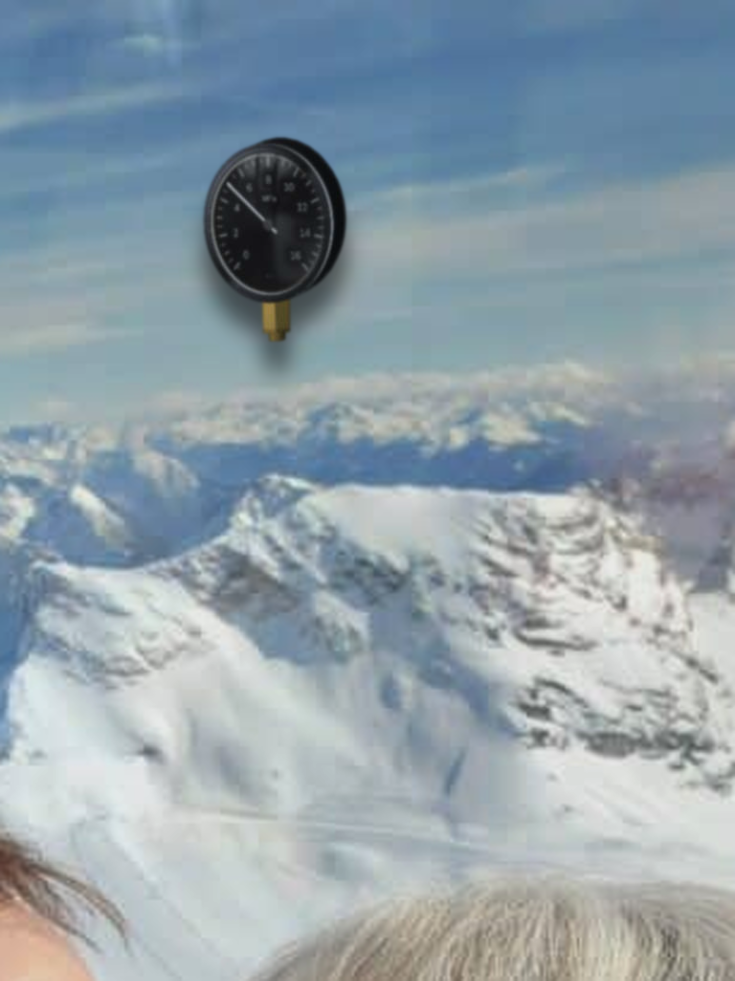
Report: 5MPa
